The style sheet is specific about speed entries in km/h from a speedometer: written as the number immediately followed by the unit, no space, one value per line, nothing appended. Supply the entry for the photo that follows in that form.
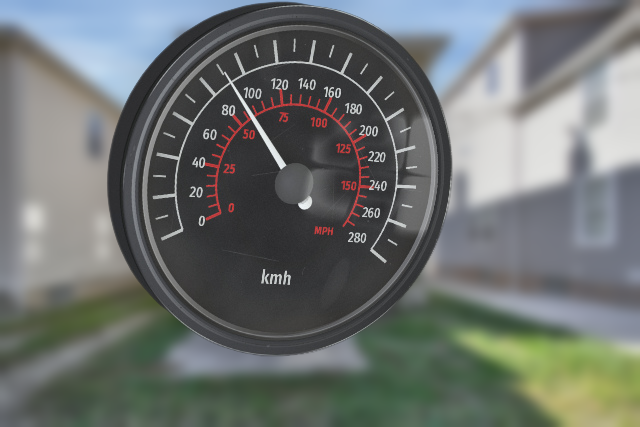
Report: 90km/h
